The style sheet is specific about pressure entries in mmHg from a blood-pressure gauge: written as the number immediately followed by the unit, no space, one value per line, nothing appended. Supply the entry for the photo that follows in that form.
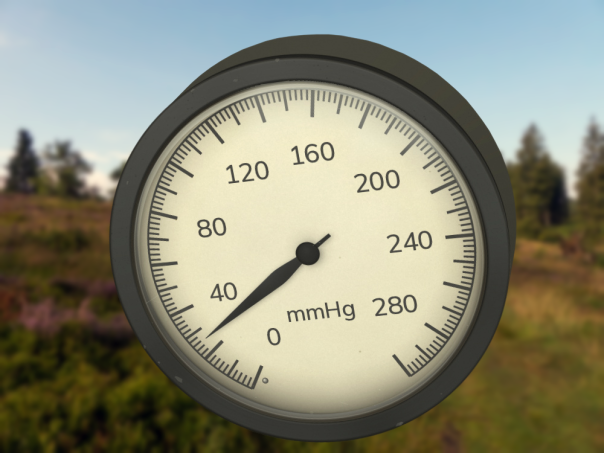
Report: 26mmHg
